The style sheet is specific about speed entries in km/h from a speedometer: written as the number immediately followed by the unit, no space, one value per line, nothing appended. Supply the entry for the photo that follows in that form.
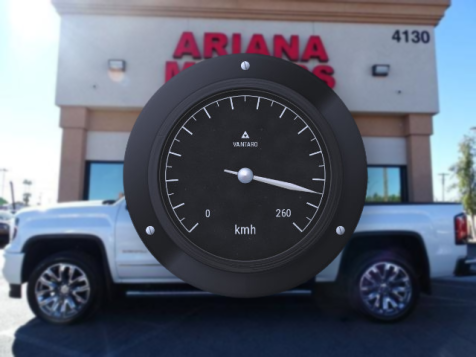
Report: 230km/h
